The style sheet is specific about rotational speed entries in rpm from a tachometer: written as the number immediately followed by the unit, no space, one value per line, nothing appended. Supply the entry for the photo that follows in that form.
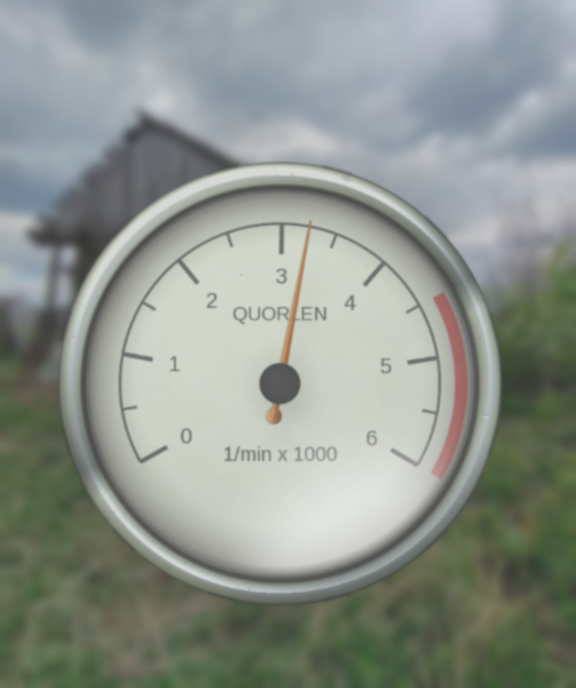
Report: 3250rpm
